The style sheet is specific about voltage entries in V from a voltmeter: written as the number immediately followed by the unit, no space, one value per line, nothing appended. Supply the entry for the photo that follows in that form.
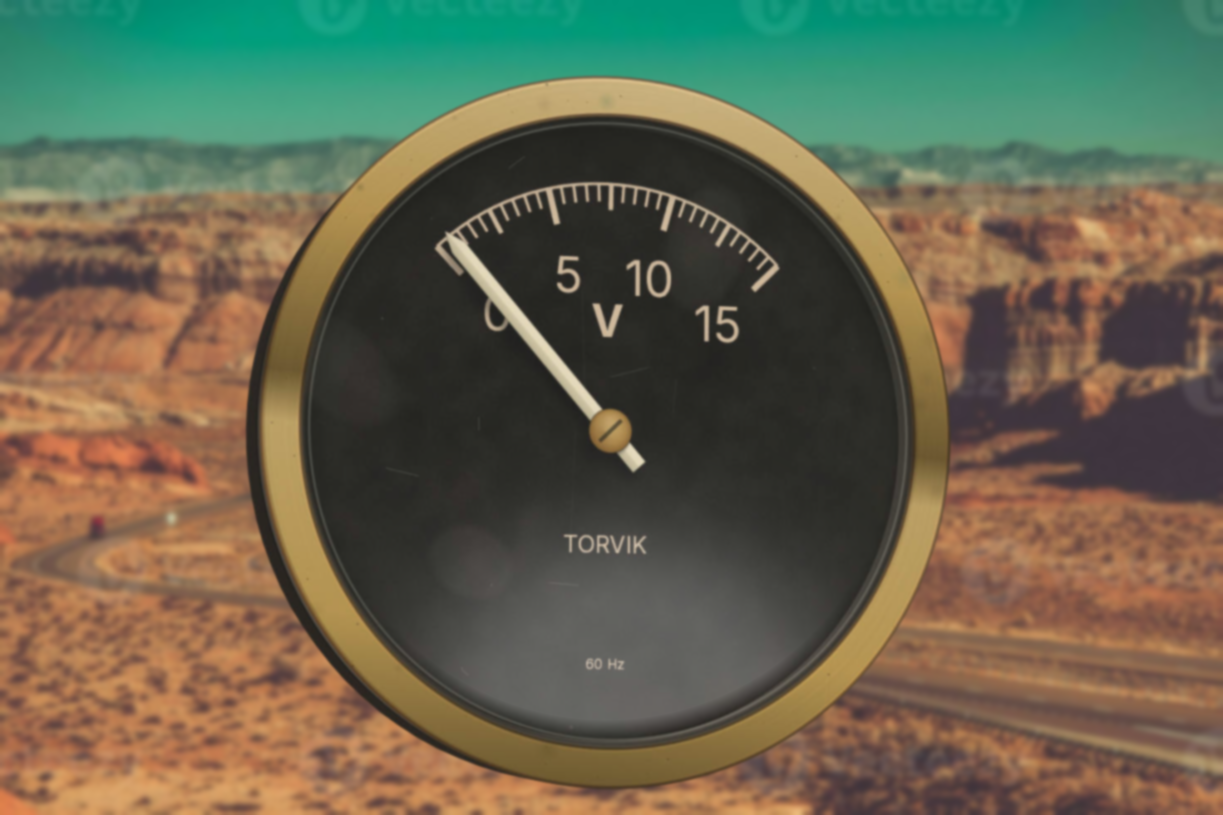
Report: 0.5V
